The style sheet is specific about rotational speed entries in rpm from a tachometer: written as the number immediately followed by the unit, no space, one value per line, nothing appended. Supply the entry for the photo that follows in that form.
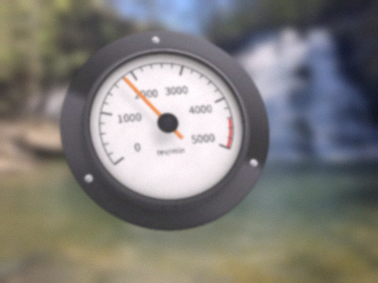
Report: 1800rpm
